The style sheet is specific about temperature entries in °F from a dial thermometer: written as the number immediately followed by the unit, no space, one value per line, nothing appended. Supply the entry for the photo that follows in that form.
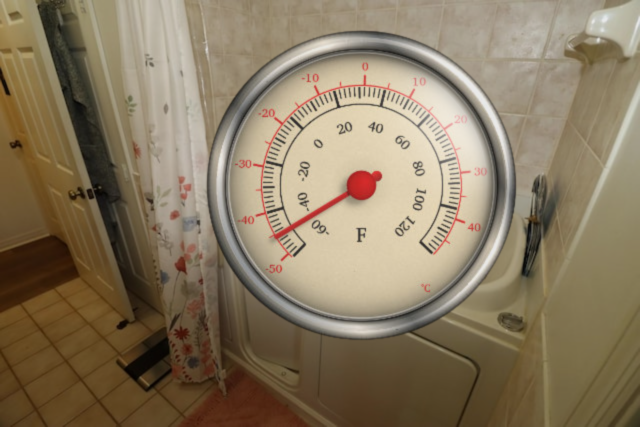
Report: -50°F
